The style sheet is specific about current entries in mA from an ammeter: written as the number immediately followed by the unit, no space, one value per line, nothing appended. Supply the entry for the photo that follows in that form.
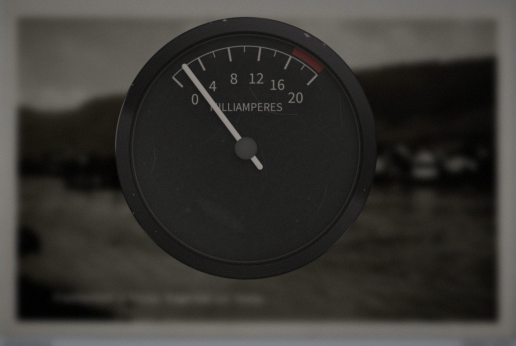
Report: 2mA
